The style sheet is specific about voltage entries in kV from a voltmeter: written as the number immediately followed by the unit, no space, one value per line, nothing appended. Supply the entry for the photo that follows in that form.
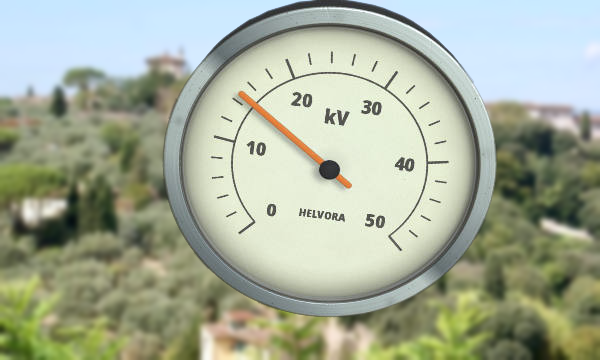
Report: 15kV
